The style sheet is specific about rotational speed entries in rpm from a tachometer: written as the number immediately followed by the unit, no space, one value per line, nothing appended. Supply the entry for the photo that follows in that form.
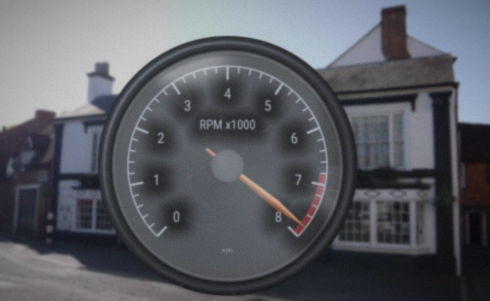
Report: 7800rpm
